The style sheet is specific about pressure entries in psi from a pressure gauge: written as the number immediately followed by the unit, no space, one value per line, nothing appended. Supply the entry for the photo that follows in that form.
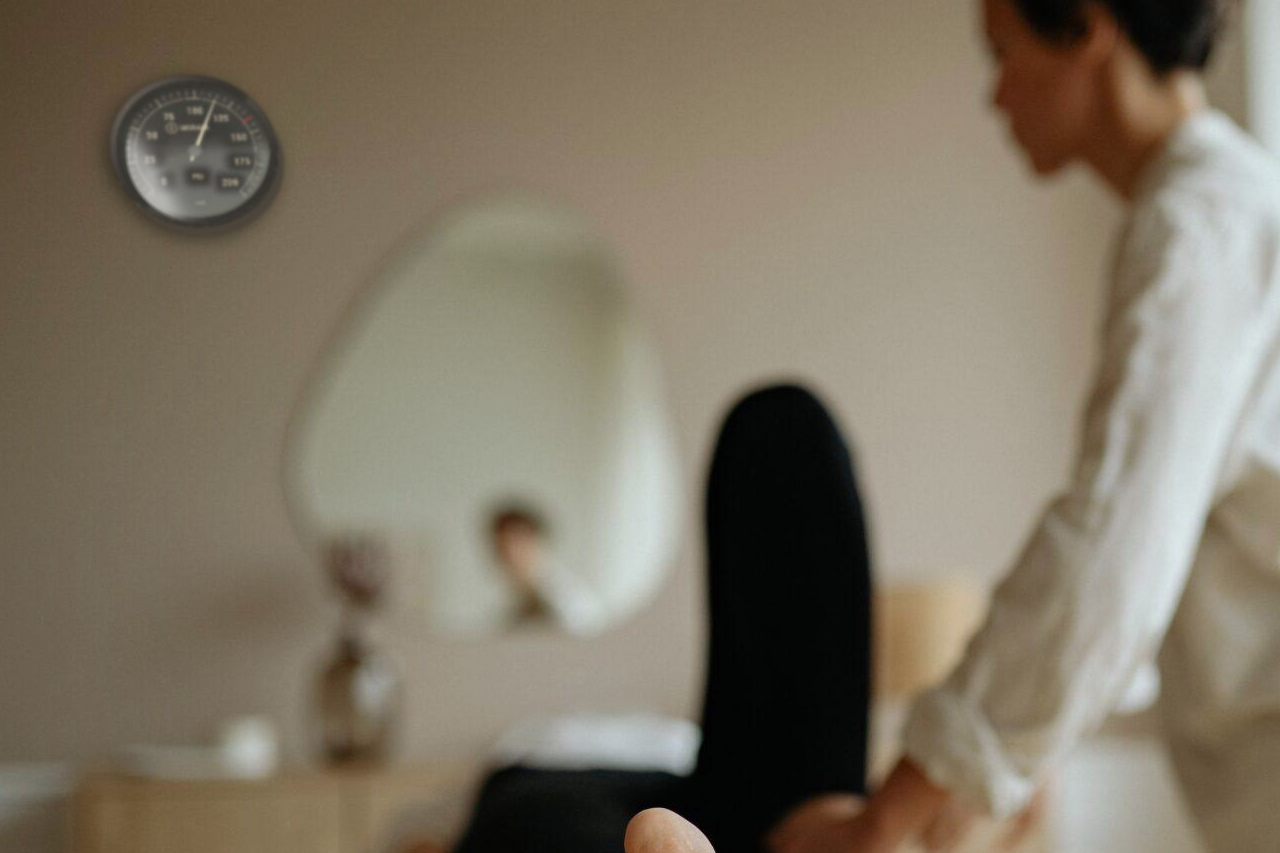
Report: 115psi
